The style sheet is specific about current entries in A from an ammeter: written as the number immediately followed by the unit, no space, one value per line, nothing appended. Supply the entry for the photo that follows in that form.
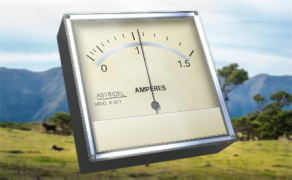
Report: 1.05A
